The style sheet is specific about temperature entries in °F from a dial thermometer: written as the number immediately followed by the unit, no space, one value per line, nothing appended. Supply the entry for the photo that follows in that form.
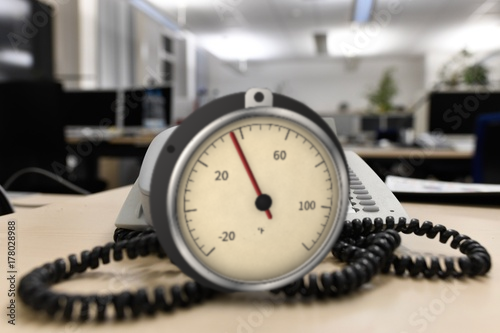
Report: 36°F
